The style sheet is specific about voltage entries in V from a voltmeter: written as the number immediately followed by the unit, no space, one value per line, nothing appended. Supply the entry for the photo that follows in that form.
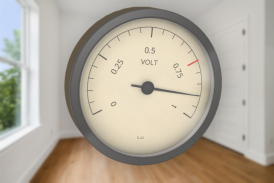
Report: 0.9V
